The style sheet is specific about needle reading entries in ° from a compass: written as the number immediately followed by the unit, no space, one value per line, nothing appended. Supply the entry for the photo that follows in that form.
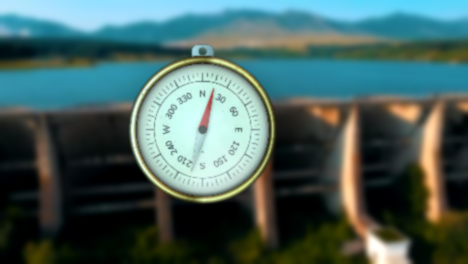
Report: 15°
